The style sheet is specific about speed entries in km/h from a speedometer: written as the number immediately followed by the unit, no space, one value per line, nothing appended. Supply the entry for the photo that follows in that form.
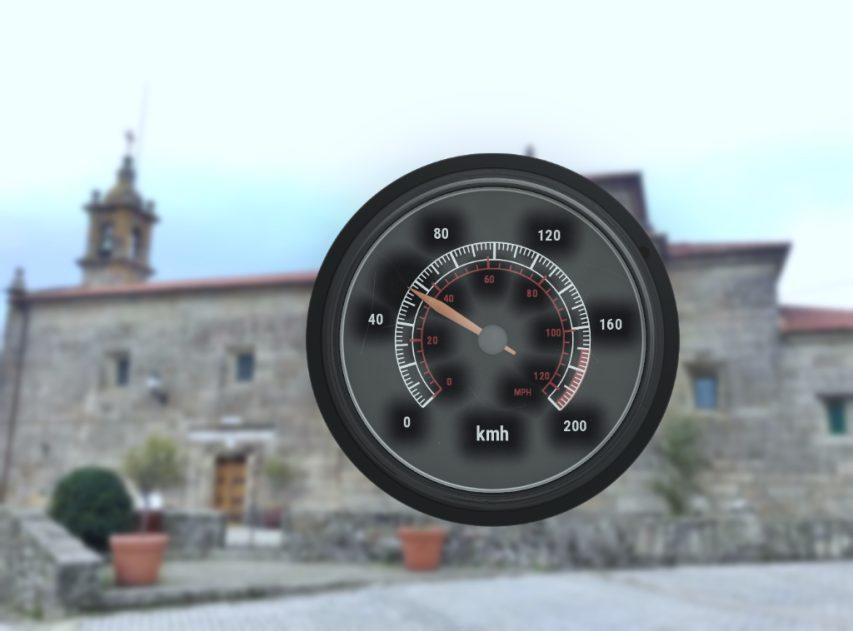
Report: 56km/h
